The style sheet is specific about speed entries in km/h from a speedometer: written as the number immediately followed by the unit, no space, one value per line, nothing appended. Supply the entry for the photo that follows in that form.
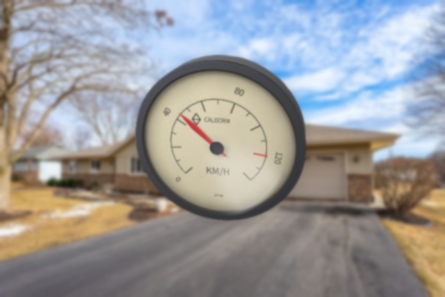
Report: 45km/h
